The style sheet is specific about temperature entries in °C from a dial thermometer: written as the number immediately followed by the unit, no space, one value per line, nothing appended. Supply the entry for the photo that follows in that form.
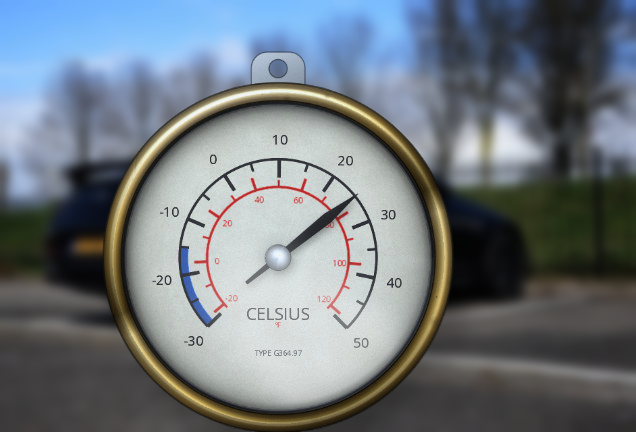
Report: 25°C
